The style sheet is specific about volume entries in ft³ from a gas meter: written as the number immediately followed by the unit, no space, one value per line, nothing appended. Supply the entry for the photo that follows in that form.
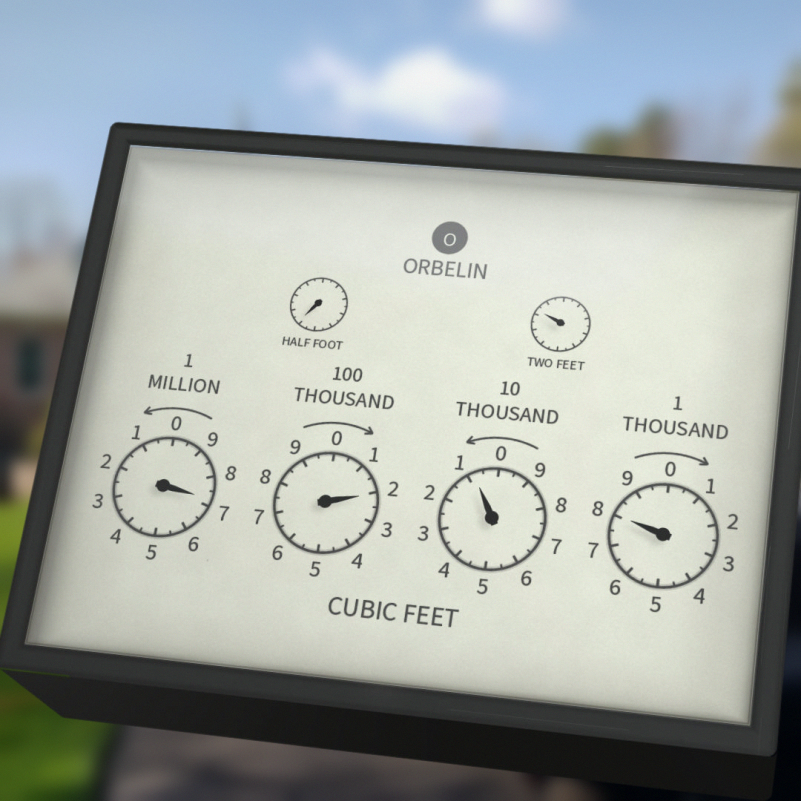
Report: 720800ft³
